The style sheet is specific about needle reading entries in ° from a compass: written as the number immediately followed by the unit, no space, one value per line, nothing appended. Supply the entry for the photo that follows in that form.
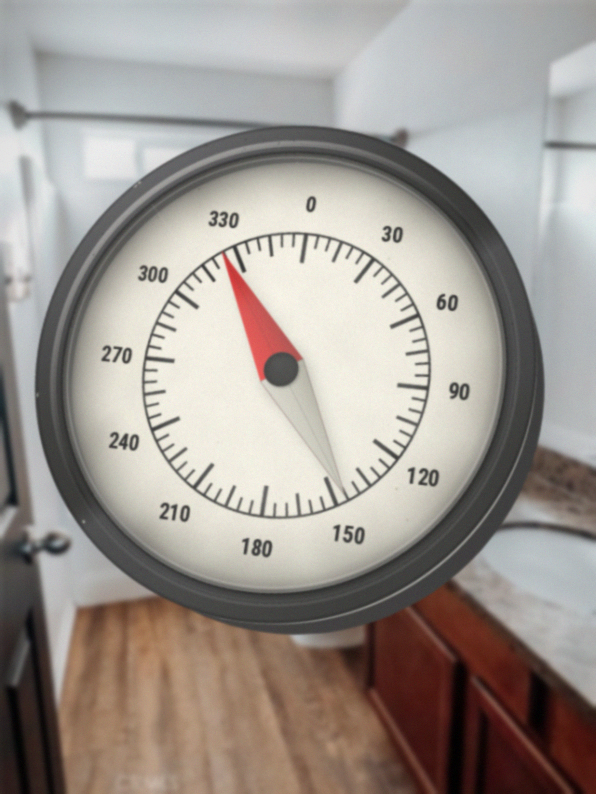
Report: 325°
